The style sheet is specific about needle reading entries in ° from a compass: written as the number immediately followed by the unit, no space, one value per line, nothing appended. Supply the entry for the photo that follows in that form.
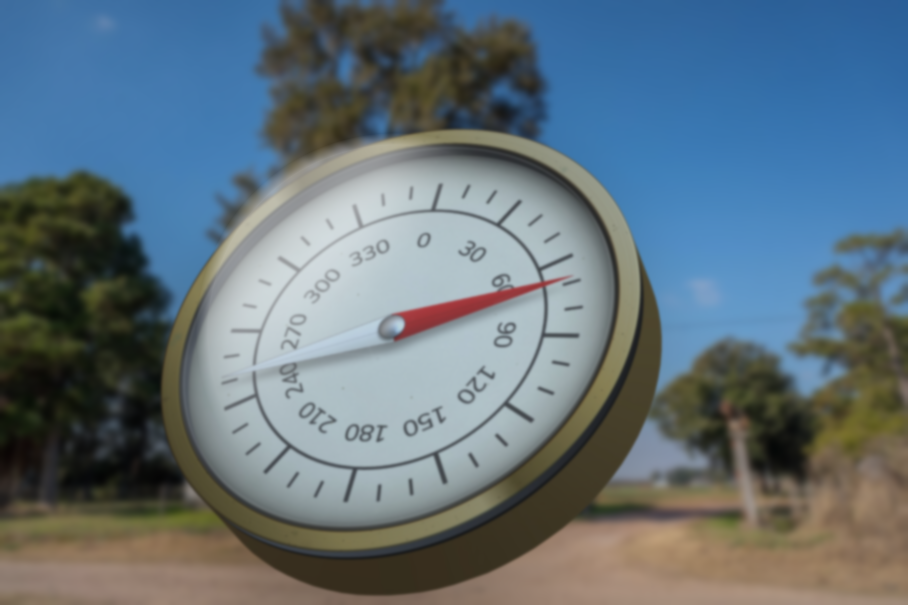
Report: 70°
